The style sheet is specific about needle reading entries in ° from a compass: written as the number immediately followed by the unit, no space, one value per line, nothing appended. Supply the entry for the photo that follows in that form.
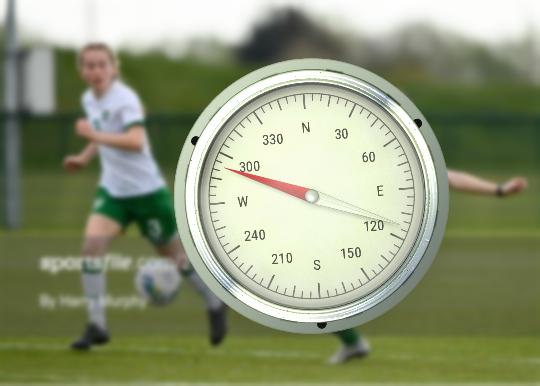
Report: 292.5°
